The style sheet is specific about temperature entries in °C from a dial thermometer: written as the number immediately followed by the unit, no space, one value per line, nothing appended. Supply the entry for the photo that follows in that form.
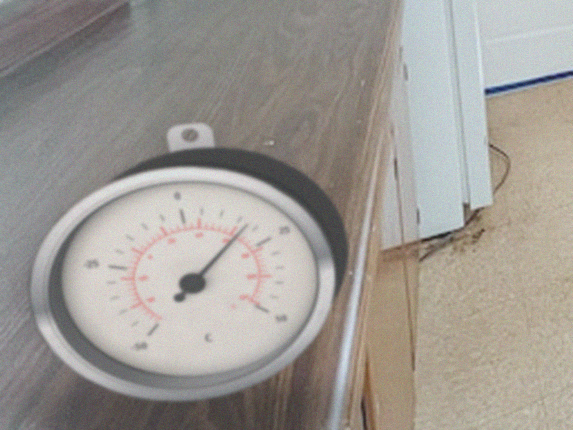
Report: 17.5°C
